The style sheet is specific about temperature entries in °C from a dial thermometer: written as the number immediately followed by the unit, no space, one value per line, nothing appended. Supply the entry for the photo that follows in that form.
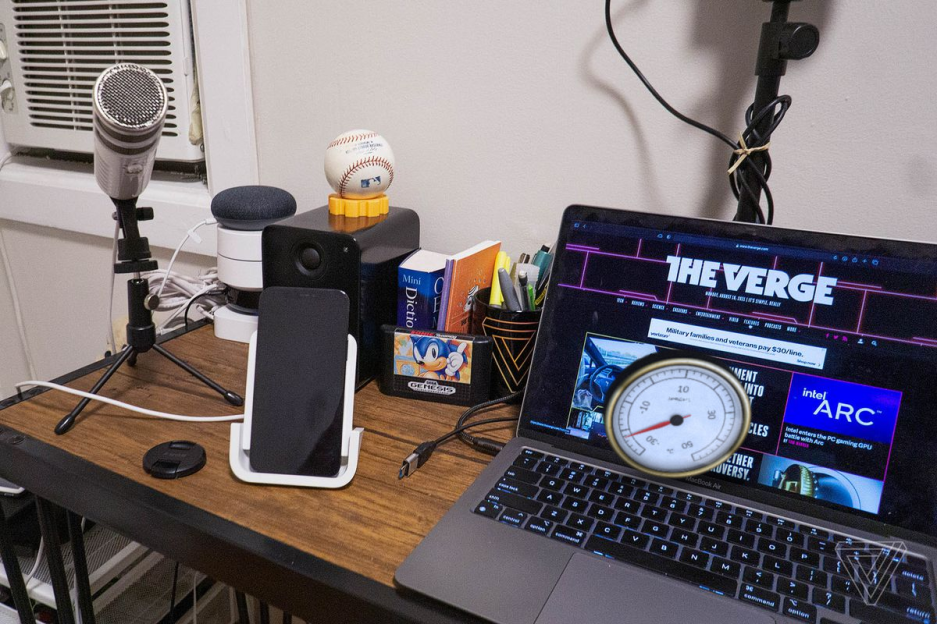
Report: -22°C
